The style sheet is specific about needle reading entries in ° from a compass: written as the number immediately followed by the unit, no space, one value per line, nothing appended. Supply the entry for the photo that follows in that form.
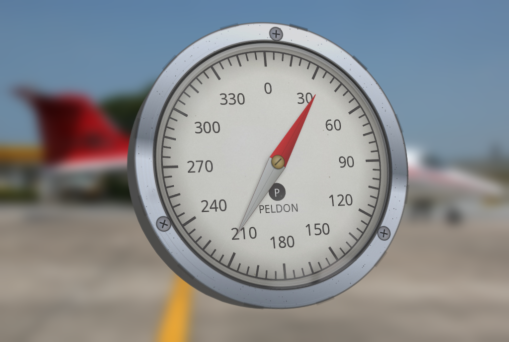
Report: 35°
